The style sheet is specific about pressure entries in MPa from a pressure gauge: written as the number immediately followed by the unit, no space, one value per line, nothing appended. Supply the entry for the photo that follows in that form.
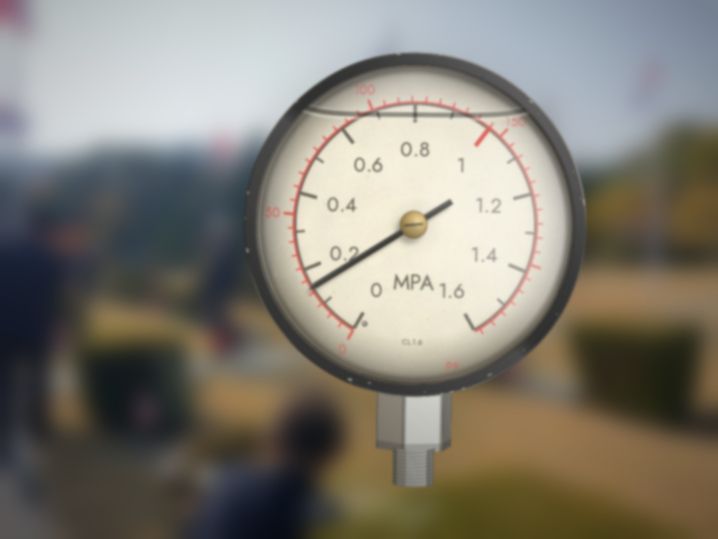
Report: 0.15MPa
